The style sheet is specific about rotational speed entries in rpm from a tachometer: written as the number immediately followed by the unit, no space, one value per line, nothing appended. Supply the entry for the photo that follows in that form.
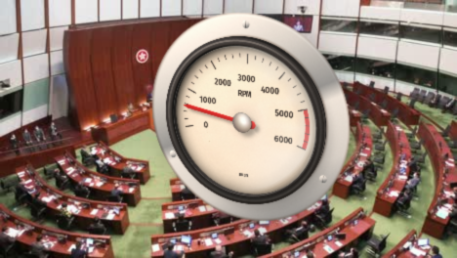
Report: 600rpm
